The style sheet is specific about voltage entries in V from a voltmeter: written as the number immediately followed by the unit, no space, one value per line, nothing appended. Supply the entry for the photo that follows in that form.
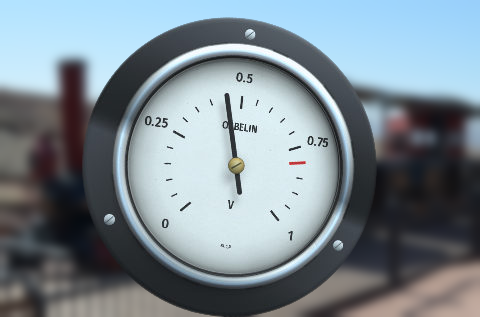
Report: 0.45V
